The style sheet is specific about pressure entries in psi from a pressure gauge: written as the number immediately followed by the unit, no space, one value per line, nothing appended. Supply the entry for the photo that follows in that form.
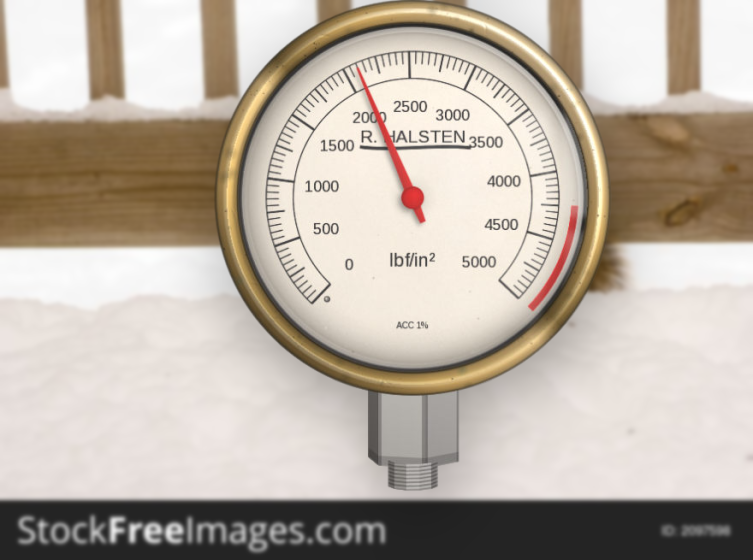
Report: 2100psi
